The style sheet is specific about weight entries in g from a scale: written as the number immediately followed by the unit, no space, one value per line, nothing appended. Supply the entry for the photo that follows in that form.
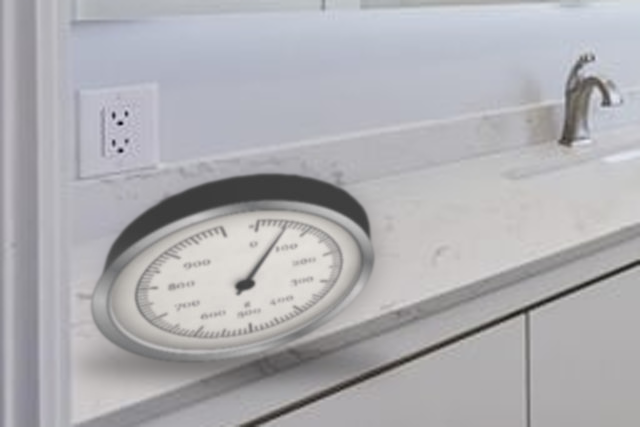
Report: 50g
